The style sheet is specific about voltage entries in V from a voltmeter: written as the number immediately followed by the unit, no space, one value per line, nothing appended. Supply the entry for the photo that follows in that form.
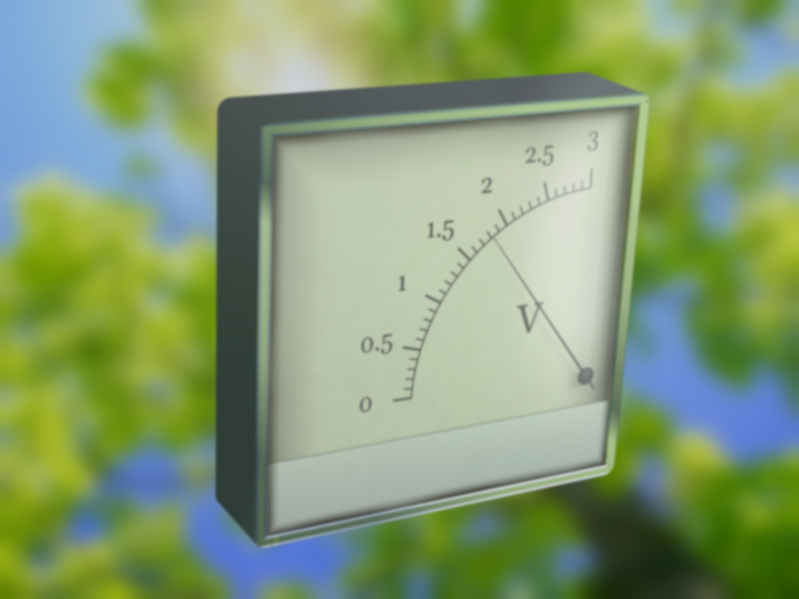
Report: 1.8V
